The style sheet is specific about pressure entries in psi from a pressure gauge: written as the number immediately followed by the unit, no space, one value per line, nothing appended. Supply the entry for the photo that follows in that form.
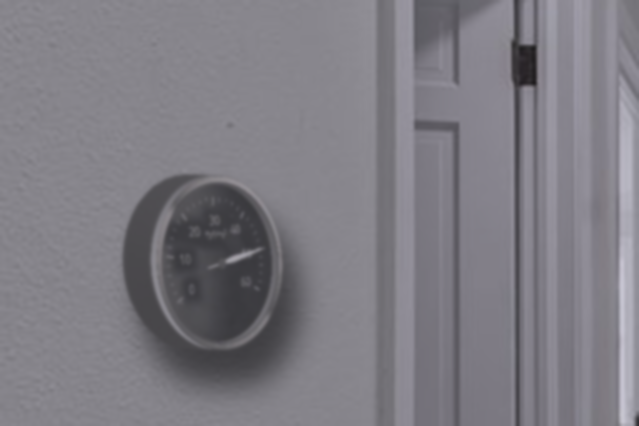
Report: 50psi
